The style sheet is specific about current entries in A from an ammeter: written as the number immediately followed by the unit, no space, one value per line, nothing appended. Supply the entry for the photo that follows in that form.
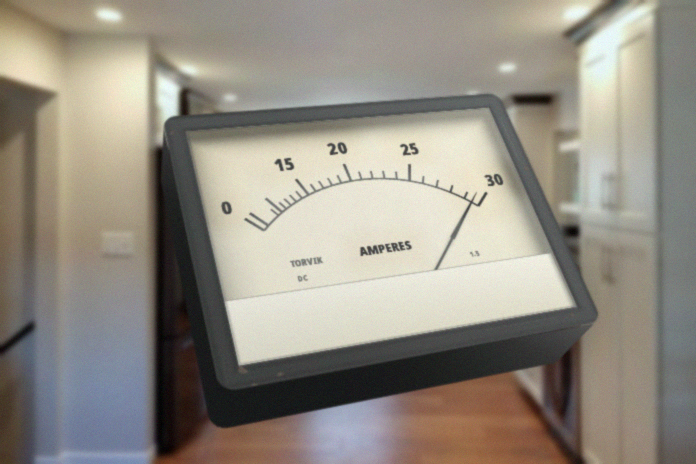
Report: 29.5A
